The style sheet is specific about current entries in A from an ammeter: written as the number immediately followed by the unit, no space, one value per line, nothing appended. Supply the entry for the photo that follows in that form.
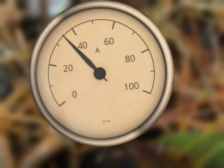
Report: 35A
